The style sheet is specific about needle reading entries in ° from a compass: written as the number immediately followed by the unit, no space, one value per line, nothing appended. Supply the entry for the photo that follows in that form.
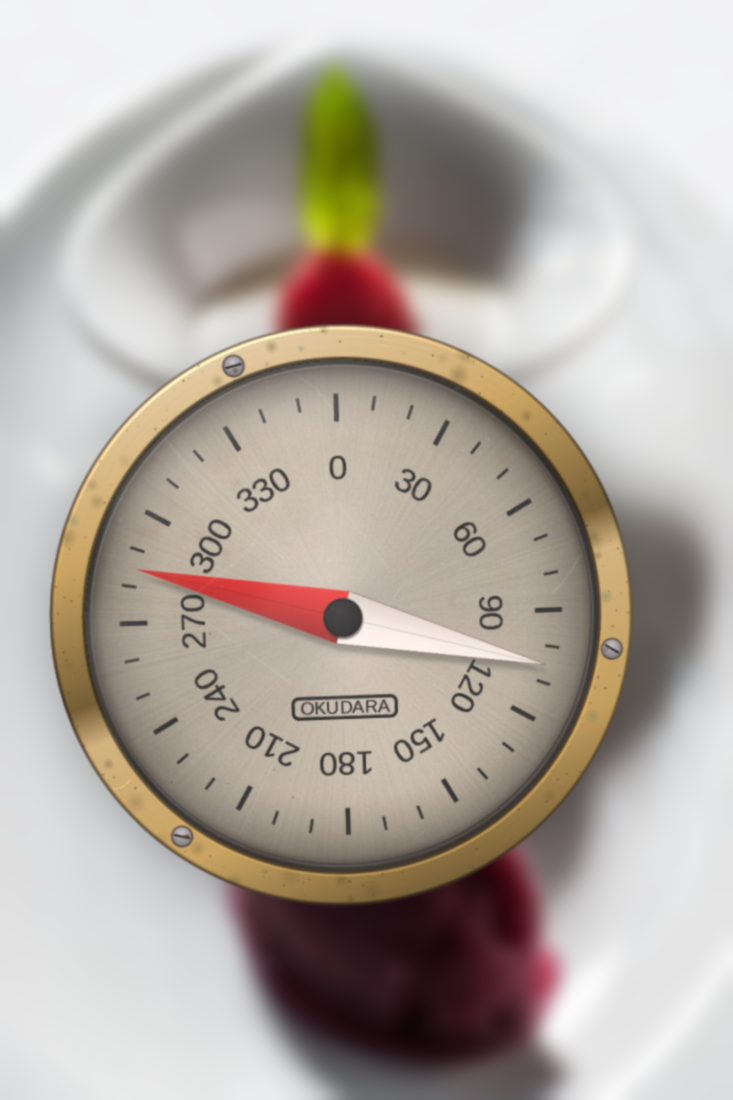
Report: 285°
